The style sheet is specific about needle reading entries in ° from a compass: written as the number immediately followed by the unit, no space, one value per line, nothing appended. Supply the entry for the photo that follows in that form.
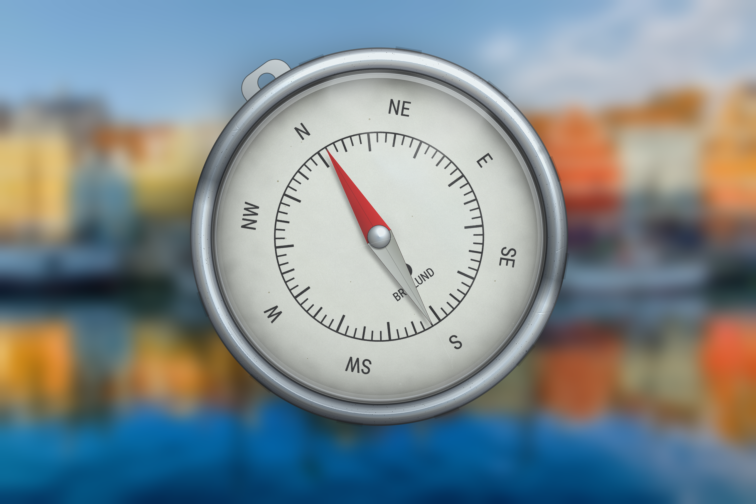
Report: 5°
